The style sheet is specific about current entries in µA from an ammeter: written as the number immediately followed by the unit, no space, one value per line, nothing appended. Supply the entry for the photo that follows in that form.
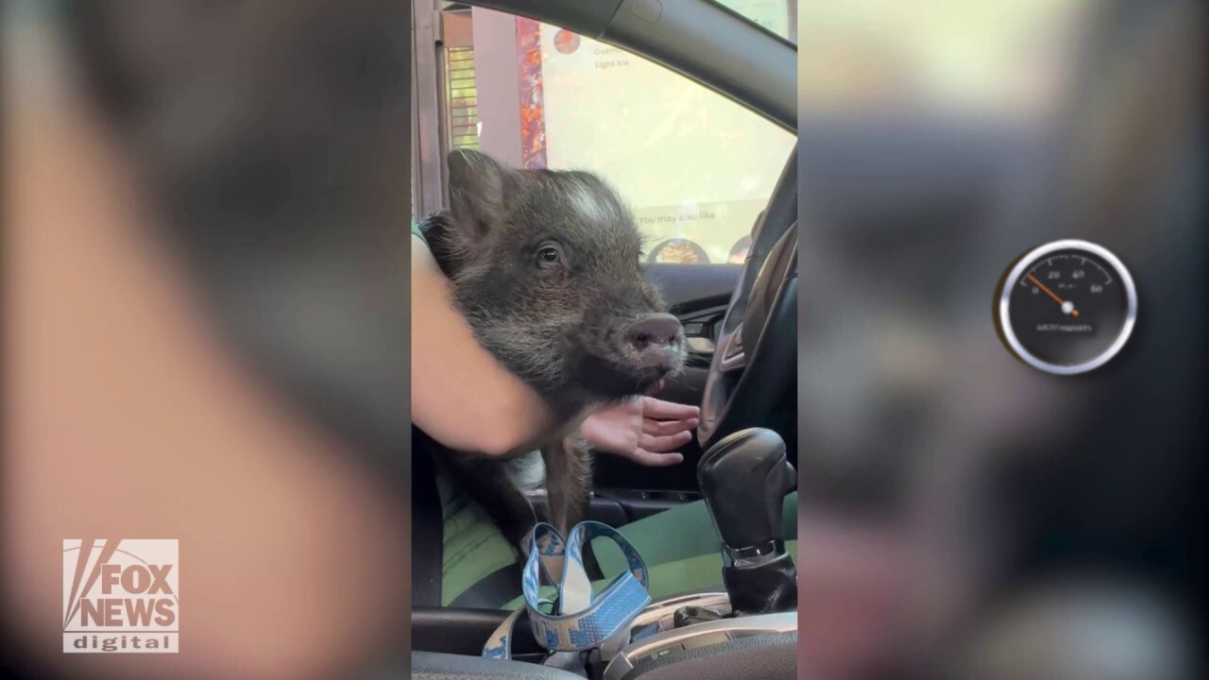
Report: 5µA
